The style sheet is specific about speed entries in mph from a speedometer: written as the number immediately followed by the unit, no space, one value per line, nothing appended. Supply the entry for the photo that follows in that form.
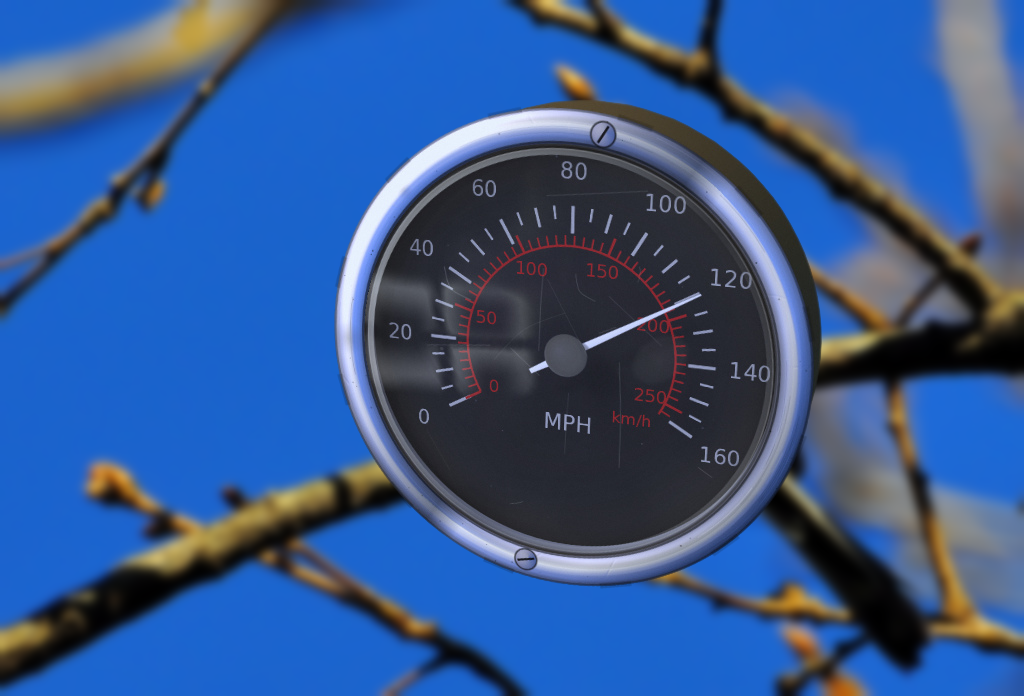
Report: 120mph
